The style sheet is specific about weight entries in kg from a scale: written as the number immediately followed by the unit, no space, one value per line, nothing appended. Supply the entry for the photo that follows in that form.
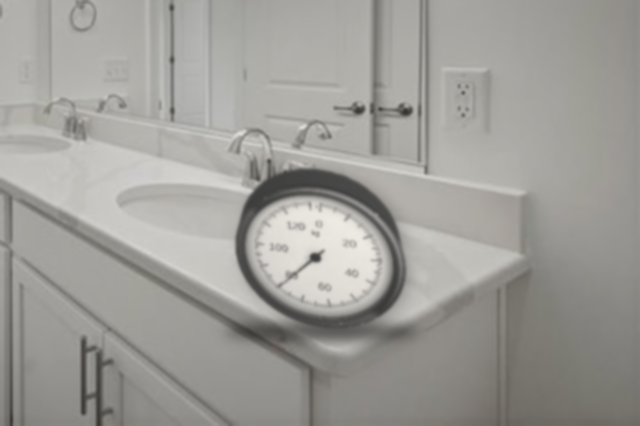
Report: 80kg
